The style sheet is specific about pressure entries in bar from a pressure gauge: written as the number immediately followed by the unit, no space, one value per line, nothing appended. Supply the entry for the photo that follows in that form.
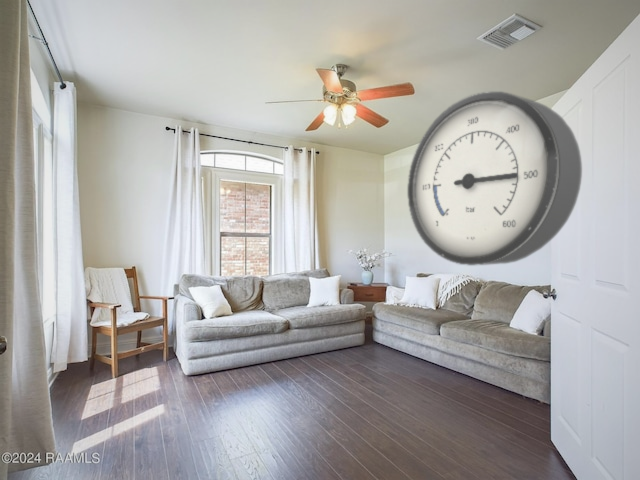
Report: 500bar
